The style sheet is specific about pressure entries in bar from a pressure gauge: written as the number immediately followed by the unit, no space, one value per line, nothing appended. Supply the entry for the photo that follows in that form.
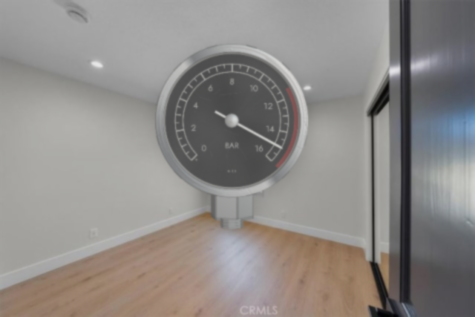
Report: 15bar
